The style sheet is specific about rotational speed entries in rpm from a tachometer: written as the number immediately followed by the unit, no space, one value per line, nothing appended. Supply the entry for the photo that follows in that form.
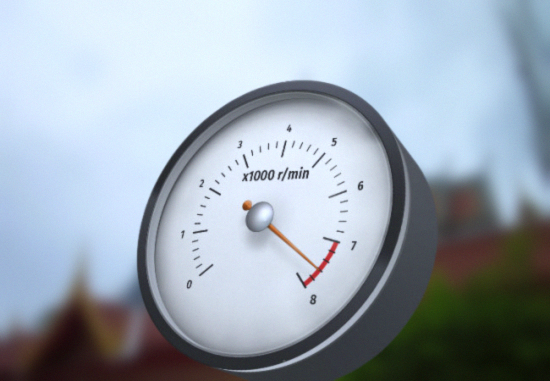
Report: 7600rpm
